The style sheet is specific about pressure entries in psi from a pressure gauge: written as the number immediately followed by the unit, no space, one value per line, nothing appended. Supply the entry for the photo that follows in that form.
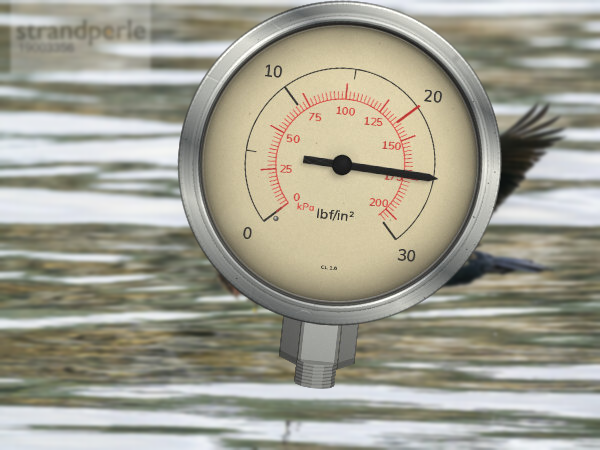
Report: 25psi
